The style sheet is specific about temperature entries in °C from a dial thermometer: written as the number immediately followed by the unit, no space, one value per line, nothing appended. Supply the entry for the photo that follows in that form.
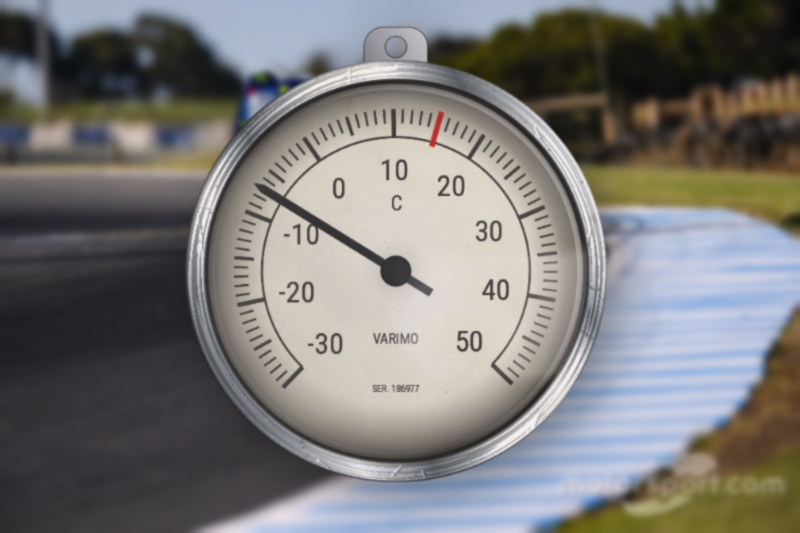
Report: -7°C
